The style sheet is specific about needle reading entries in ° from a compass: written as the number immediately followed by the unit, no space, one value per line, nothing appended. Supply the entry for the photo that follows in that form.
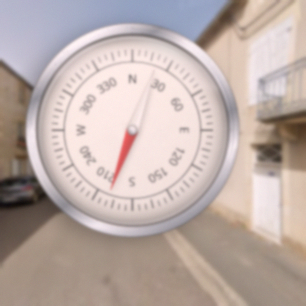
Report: 200°
